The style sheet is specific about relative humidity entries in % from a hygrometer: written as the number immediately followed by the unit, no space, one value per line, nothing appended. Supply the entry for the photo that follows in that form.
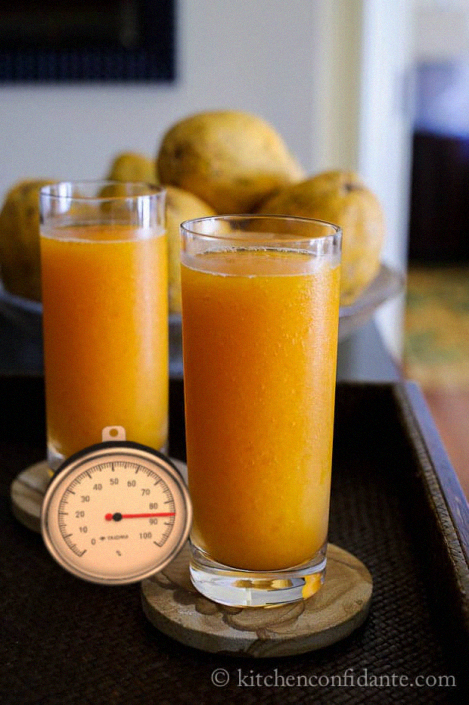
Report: 85%
